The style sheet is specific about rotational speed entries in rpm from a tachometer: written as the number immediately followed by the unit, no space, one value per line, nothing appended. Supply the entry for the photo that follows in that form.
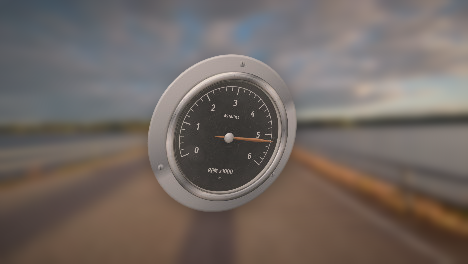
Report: 5200rpm
